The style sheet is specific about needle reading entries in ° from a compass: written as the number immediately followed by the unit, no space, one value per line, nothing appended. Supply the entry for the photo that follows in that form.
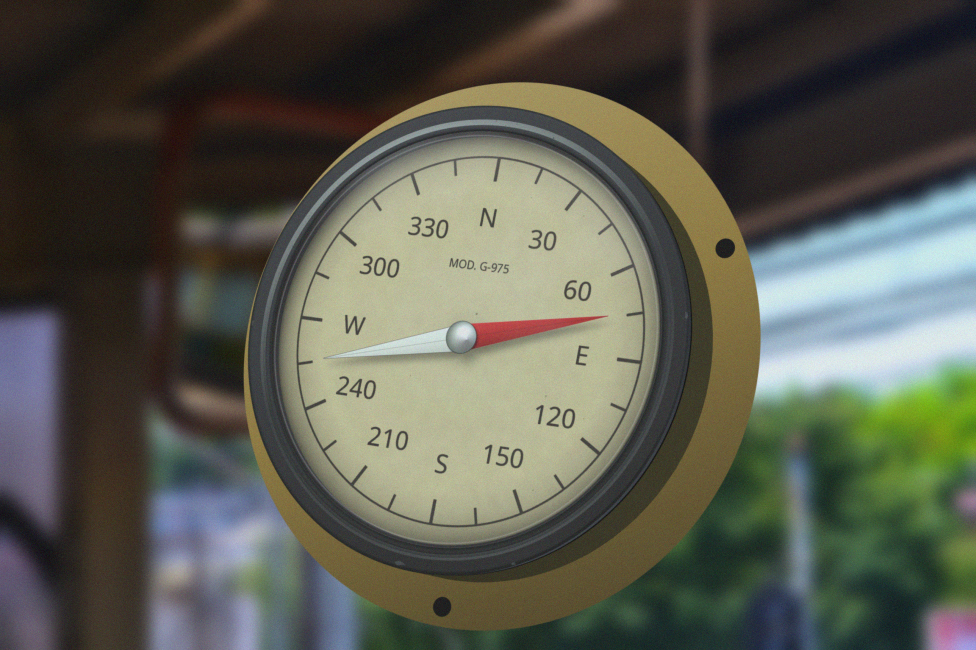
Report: 75°
